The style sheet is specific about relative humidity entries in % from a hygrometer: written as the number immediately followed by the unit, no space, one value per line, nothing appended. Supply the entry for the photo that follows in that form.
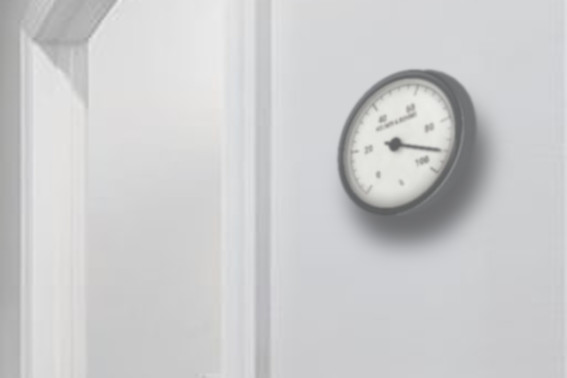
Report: 92%
